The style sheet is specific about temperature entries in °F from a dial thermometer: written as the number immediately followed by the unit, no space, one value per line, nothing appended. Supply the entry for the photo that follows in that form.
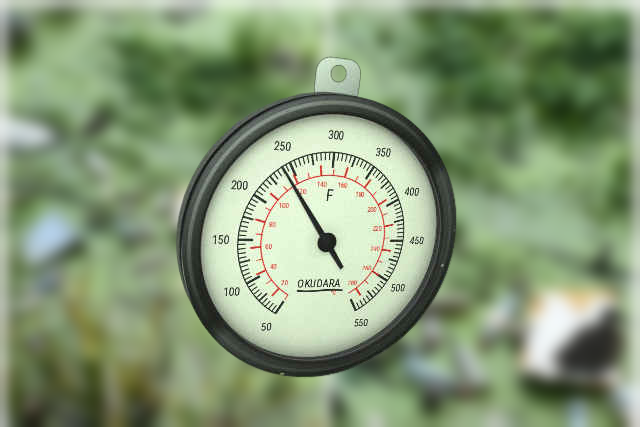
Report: 240°F
